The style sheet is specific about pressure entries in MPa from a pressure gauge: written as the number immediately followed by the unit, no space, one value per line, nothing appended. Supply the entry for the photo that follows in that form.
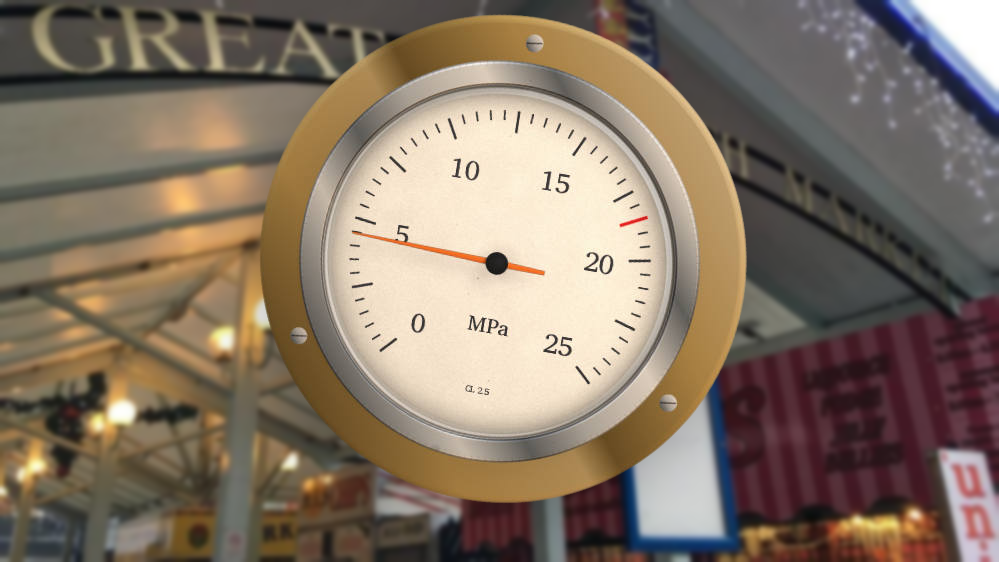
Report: 4.5MPa
